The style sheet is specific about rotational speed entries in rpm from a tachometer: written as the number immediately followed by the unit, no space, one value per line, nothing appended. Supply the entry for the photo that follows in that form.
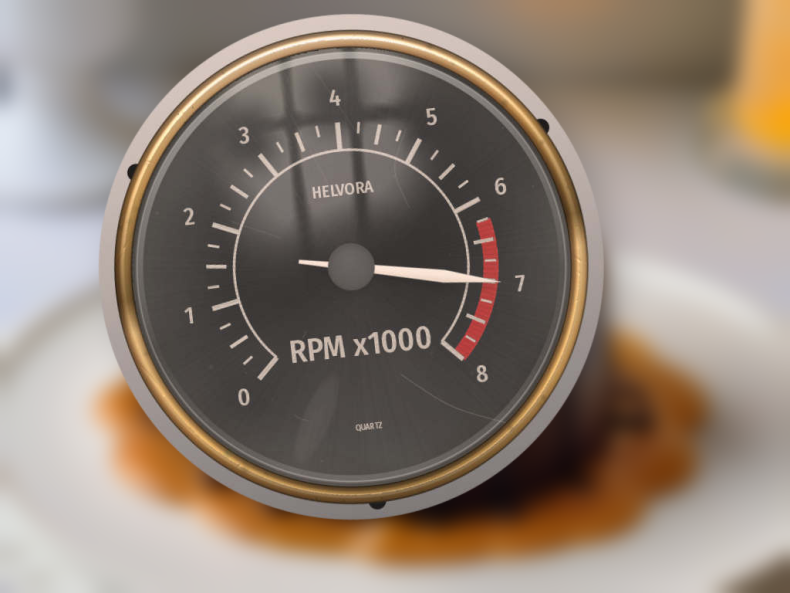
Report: 7000rpm
